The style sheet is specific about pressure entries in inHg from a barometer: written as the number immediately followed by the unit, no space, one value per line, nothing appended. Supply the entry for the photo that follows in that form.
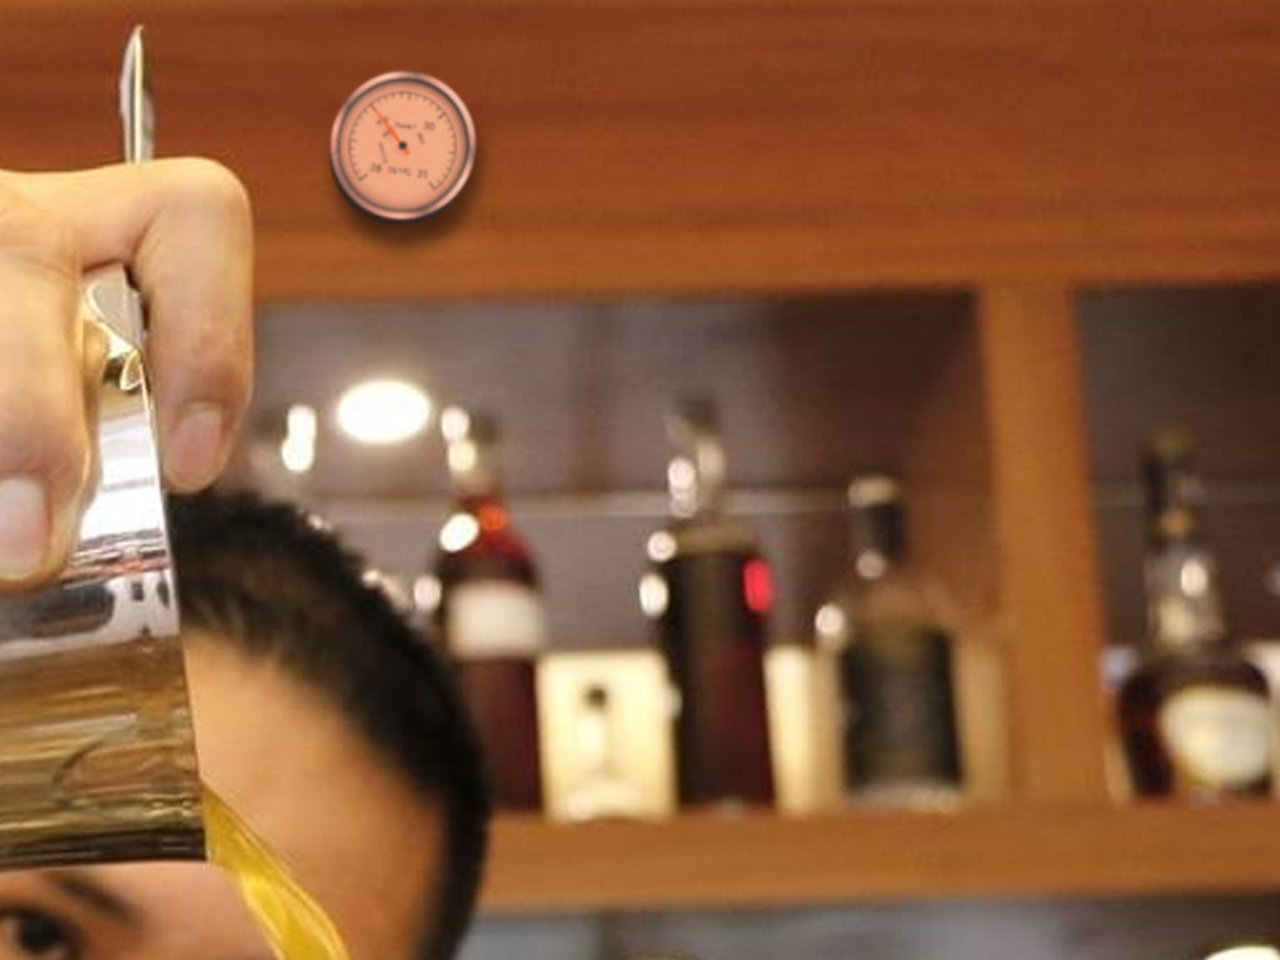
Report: 29inHg
